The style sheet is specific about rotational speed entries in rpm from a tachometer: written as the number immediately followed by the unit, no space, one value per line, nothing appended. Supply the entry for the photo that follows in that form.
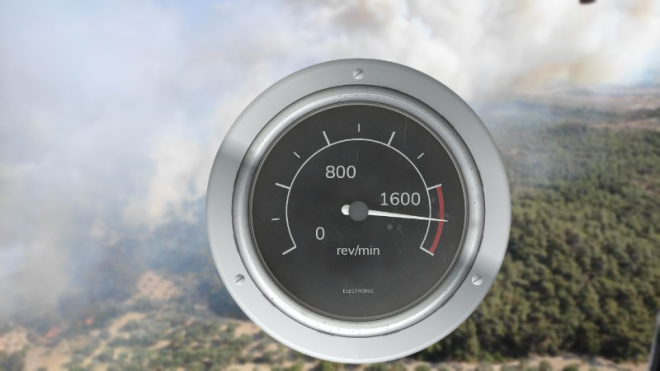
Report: 1800rpm
